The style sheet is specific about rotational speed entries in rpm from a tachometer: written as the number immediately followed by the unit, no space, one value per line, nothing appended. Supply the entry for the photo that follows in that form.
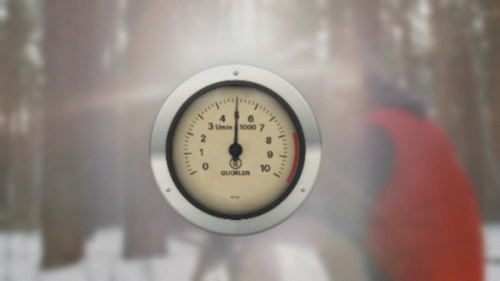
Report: 5000rpm
